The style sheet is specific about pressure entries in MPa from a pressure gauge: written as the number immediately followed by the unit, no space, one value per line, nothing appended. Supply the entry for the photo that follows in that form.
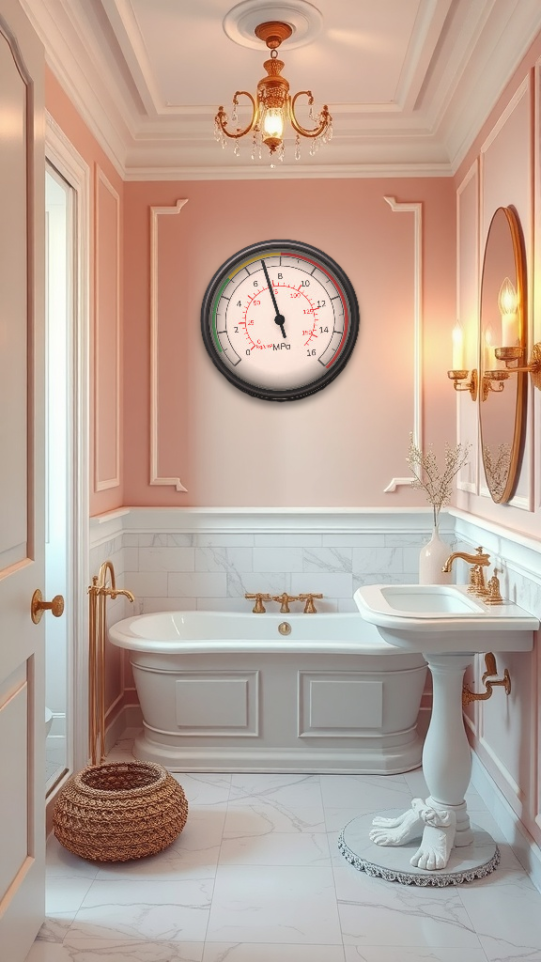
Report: 7MPa
